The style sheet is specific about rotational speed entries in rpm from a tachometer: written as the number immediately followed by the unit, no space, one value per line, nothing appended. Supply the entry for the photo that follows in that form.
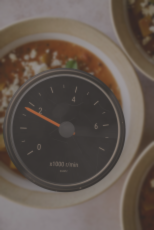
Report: 1750rpm
